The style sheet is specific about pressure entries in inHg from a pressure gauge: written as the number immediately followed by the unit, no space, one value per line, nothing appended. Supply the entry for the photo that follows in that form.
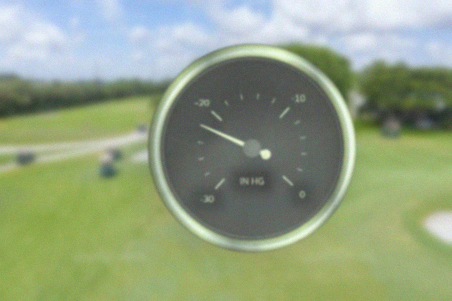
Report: -22inHg
